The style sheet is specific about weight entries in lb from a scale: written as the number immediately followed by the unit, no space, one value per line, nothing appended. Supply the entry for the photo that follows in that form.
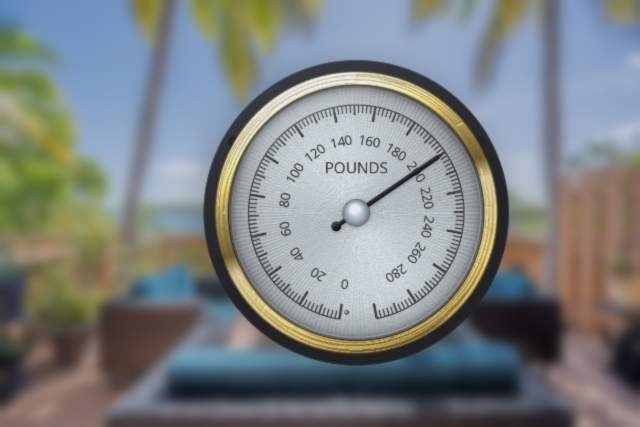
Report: 200lb
